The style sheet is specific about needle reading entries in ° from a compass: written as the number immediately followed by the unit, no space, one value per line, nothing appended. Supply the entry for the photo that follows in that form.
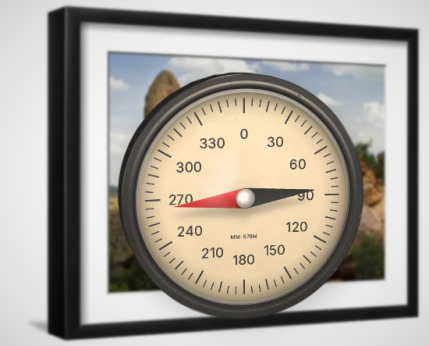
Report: 265°
